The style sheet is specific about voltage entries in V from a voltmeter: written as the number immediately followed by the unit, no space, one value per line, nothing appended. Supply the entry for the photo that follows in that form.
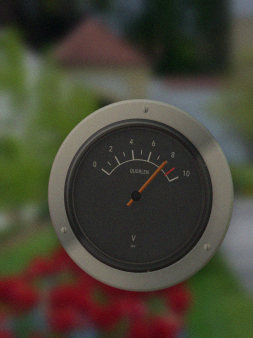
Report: 8V
